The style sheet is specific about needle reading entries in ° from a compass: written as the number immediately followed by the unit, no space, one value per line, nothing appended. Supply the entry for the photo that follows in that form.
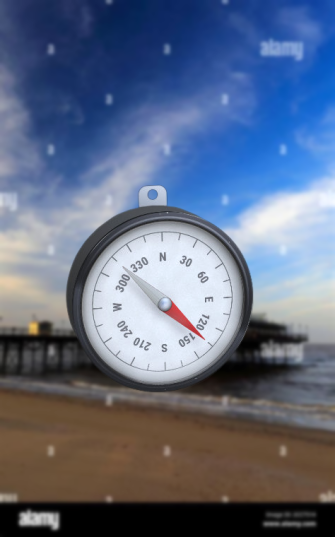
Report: 135°
